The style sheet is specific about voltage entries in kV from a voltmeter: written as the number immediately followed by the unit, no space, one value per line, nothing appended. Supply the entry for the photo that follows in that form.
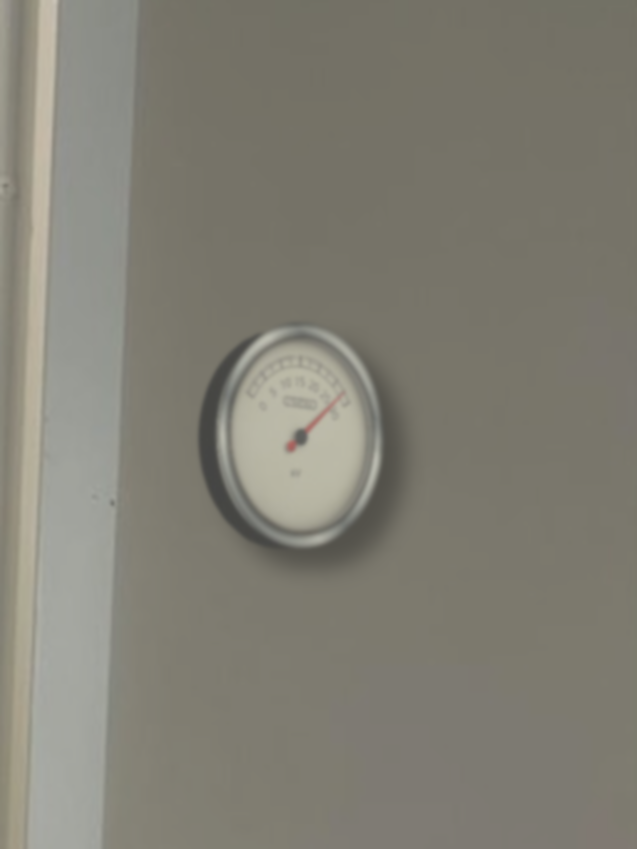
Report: 27.5kV
